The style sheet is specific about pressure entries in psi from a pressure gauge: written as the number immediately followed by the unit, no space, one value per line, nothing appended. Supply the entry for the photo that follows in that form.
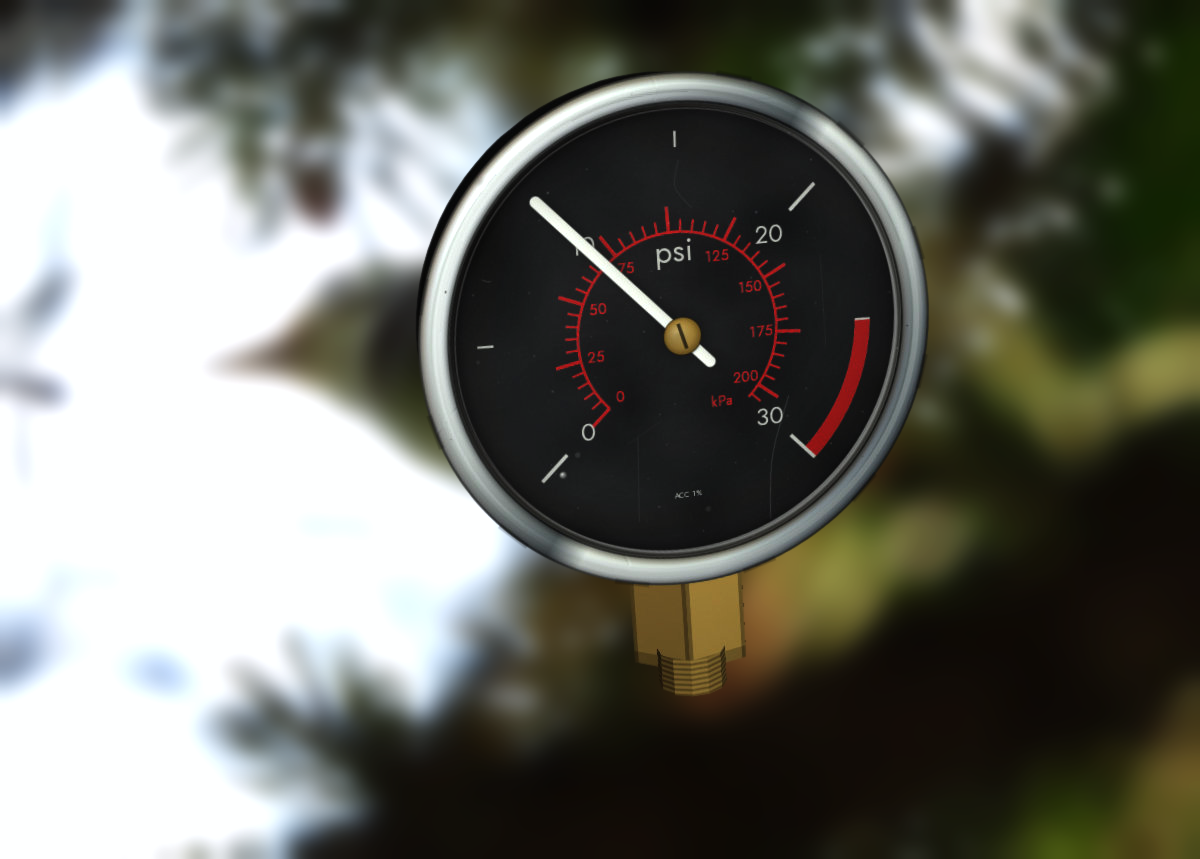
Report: 10psi
